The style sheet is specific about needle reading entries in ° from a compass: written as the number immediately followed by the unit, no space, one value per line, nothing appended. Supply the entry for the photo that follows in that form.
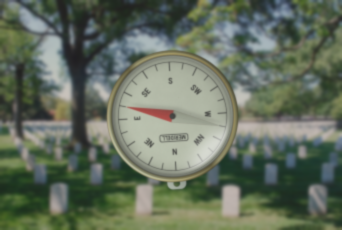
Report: 105°
